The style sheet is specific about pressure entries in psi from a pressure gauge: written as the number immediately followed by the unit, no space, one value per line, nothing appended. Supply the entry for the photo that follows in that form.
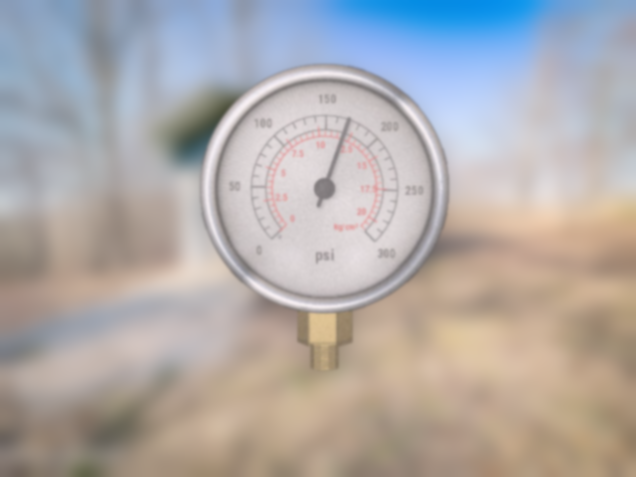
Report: 170psi
